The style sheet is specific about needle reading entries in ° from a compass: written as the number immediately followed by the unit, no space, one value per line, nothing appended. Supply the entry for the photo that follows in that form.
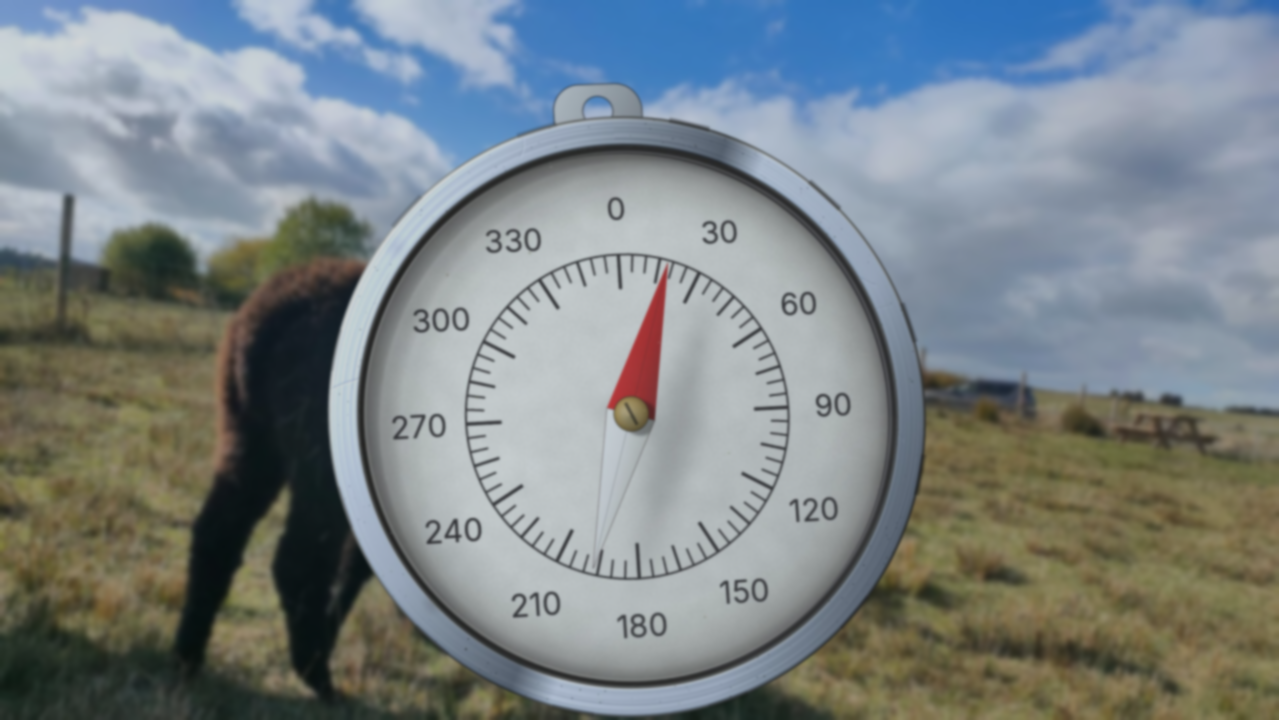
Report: 17.5°
